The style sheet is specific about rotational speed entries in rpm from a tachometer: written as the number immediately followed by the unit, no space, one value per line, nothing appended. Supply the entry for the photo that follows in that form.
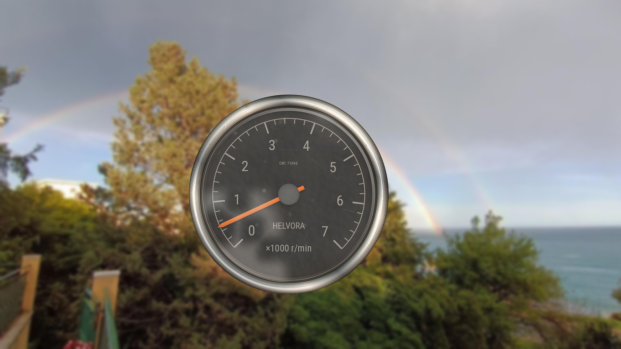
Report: 500rpm
